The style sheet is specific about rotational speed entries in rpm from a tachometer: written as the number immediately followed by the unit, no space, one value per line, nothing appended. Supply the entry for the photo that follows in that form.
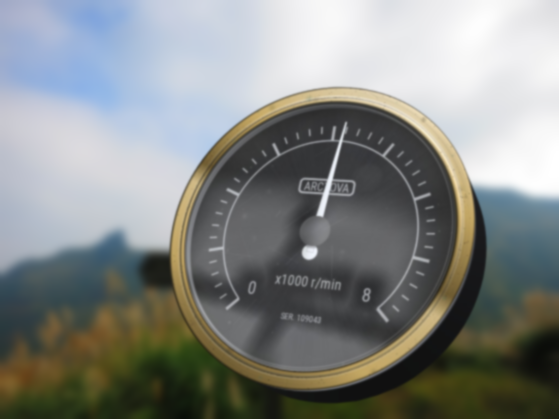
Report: 4200rpm
